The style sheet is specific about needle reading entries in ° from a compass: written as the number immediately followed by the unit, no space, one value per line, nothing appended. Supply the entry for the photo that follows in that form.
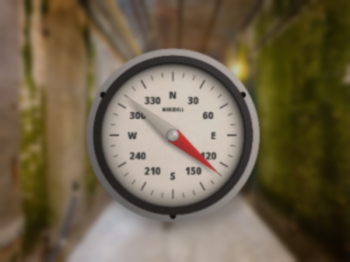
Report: 130°
